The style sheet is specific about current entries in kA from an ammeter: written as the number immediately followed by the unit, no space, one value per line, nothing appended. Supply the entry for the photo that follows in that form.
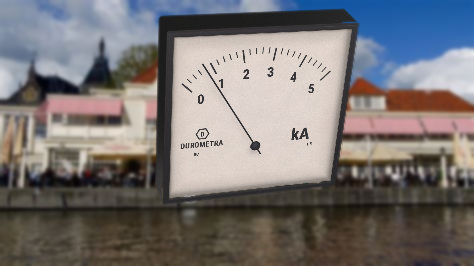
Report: 0.8kA
